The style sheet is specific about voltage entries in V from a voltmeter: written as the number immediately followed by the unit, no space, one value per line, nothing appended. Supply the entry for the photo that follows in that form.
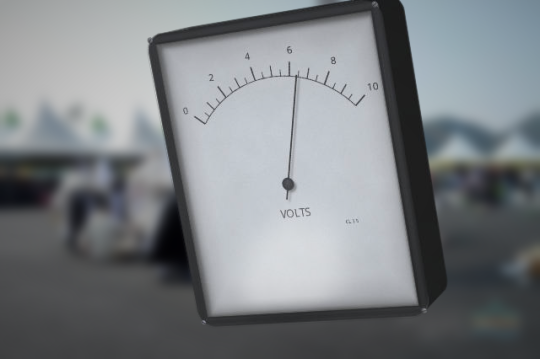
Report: 6.5V
